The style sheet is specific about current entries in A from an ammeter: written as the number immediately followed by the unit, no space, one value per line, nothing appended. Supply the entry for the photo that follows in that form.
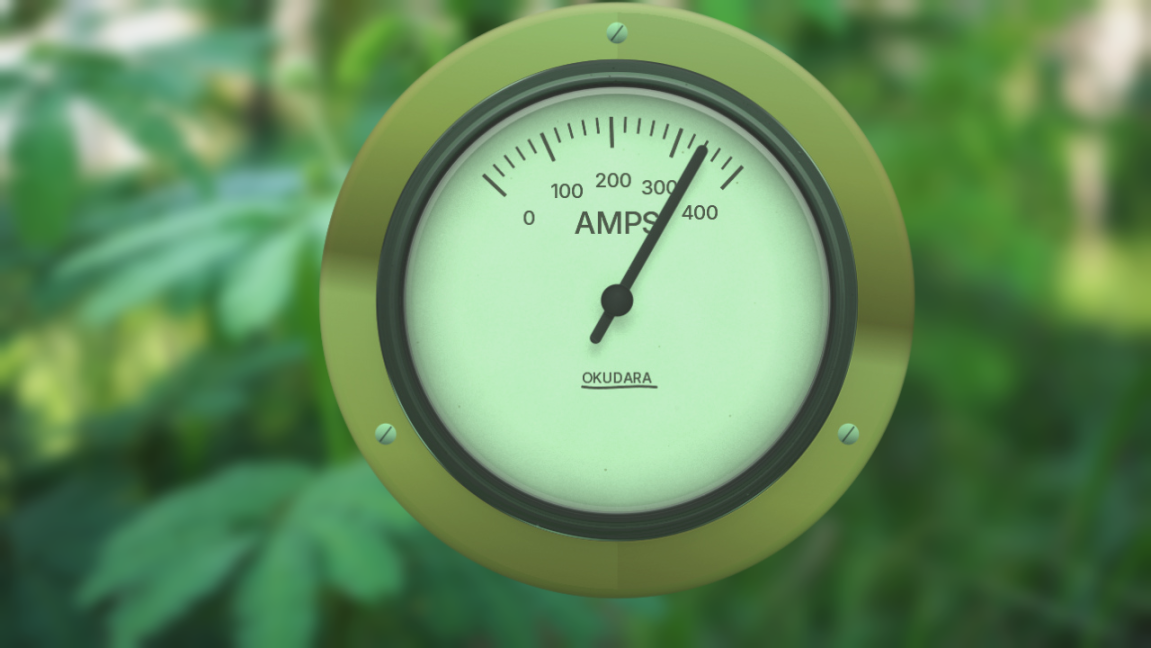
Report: 340A
